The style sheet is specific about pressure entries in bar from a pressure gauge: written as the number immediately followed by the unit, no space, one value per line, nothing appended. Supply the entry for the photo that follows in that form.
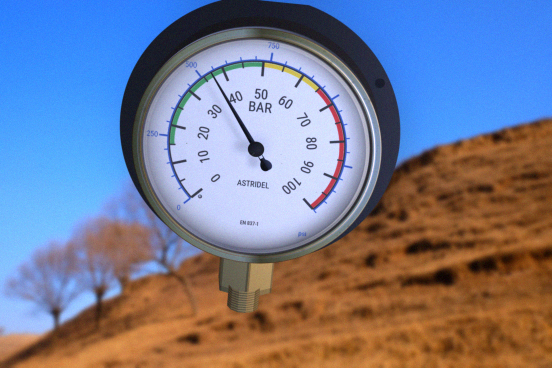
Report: 37.5bar
